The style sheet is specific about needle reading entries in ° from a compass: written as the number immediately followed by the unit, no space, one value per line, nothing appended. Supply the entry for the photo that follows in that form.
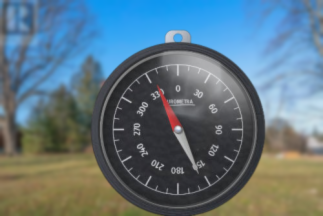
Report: 335°
